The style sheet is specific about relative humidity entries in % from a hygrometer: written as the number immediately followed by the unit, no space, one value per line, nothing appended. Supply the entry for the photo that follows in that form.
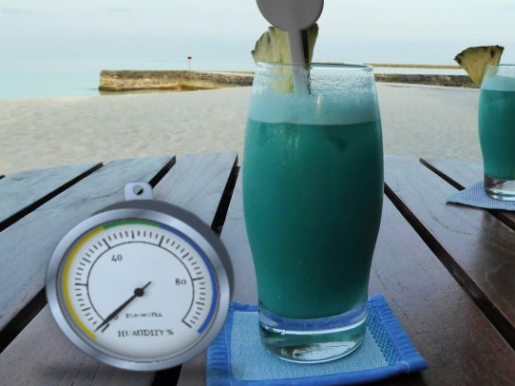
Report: 2%
